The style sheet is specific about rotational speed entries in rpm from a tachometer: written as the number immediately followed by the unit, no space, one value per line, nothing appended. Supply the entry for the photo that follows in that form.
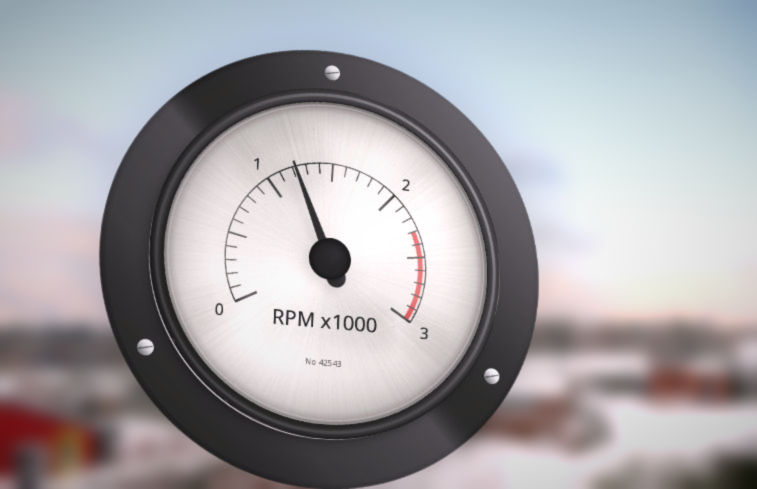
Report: 1200rpm
